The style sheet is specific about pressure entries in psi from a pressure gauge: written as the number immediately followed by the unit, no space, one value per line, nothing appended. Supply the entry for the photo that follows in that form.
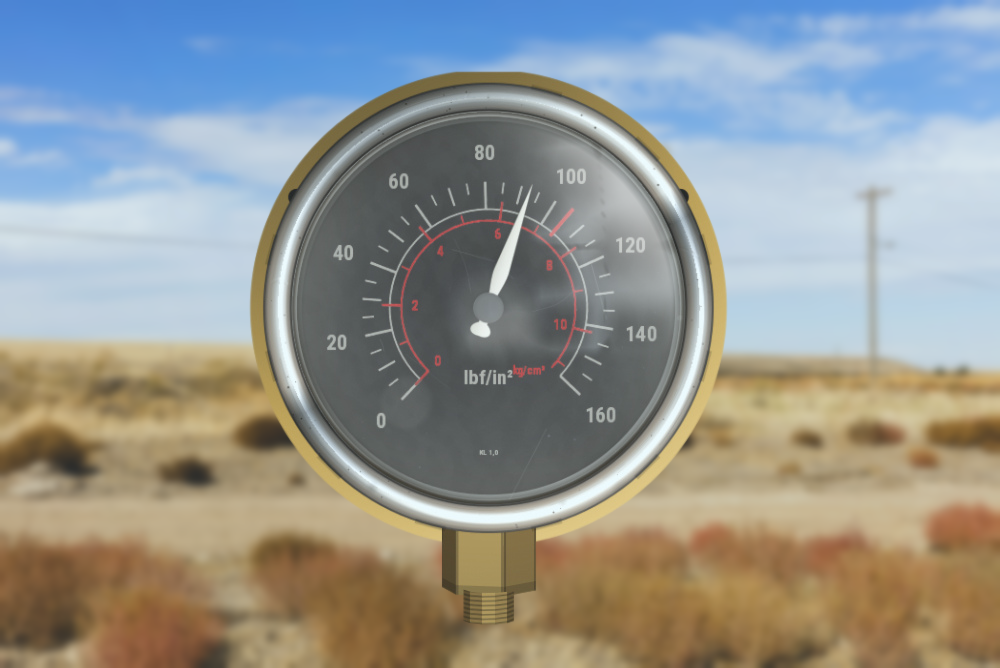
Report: 92.5psi
